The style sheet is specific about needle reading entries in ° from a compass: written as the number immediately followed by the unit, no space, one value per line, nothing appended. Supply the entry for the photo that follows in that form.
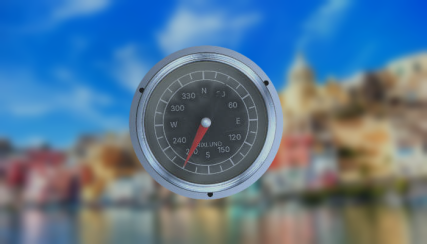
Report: 210°
